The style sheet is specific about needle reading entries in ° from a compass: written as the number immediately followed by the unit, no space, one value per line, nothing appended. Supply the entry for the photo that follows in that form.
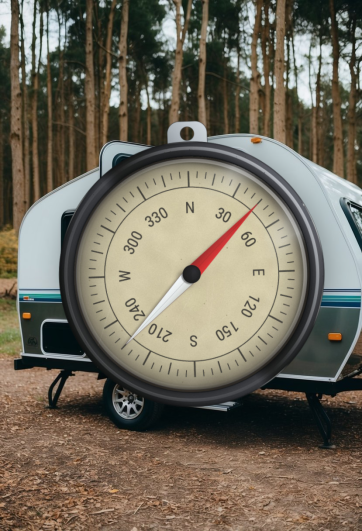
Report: 45°
